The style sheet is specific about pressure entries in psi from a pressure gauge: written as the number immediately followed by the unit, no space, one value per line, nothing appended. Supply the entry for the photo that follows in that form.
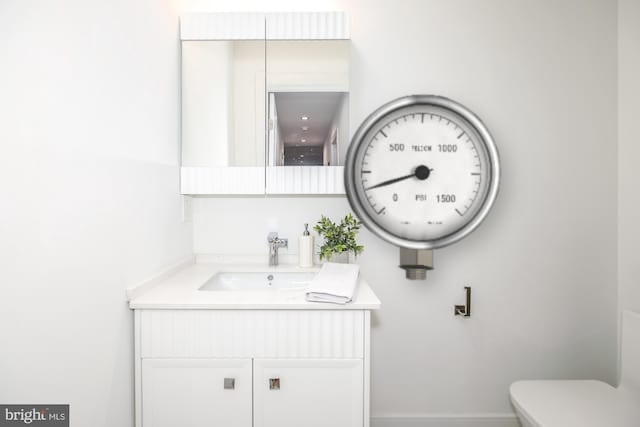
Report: 150psi
